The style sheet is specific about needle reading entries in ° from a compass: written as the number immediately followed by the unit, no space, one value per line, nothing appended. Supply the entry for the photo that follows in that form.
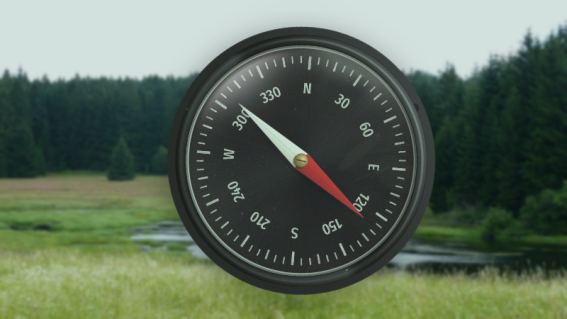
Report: 127.5°
